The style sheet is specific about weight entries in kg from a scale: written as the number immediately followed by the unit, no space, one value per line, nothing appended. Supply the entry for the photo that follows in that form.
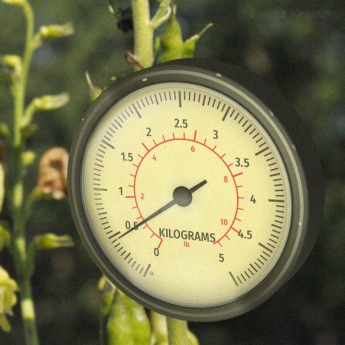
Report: 0.45kg
